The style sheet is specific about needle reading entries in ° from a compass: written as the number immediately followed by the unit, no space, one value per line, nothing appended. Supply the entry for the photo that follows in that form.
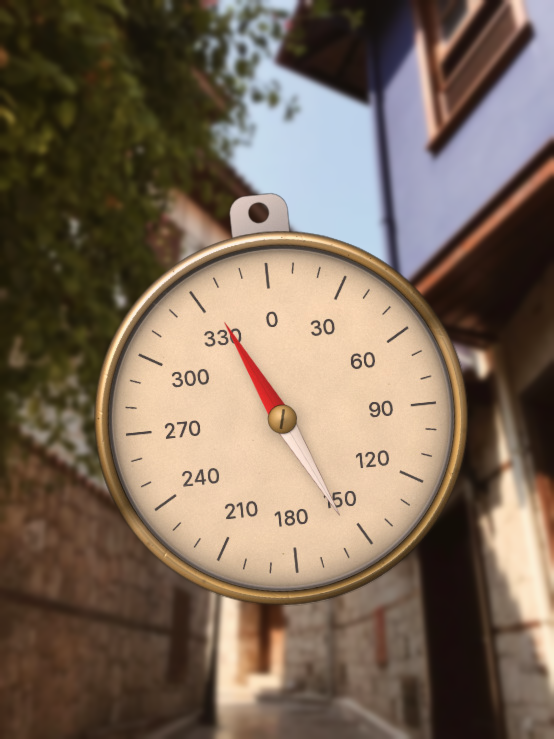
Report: 335°
